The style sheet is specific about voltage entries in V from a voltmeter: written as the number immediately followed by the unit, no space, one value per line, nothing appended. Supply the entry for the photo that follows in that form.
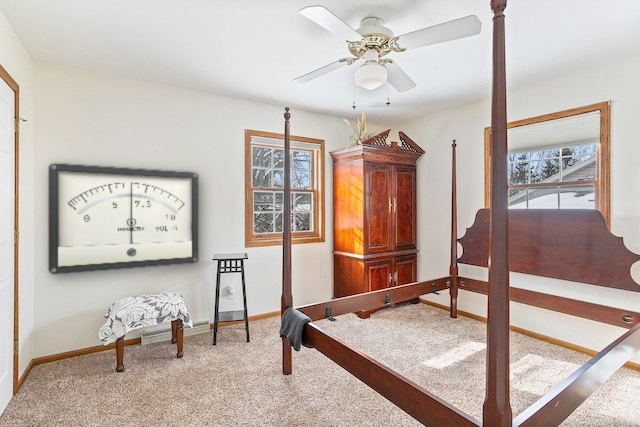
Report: 6.5V
